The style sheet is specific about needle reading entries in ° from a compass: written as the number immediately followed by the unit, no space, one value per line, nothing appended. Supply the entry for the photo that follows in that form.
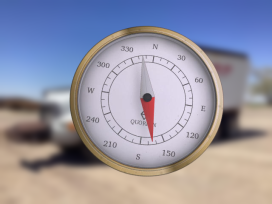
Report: 165°
